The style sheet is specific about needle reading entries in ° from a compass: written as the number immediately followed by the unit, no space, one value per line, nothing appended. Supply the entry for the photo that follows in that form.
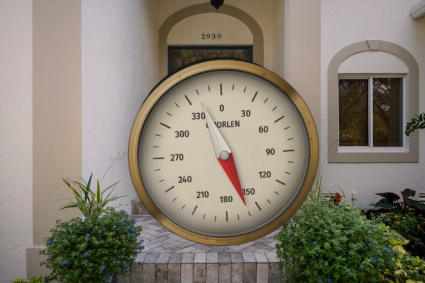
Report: 160°
